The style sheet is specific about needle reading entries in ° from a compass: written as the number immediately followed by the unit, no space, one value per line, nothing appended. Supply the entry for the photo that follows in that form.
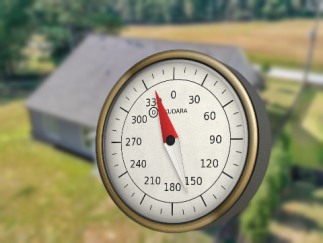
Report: 340°
